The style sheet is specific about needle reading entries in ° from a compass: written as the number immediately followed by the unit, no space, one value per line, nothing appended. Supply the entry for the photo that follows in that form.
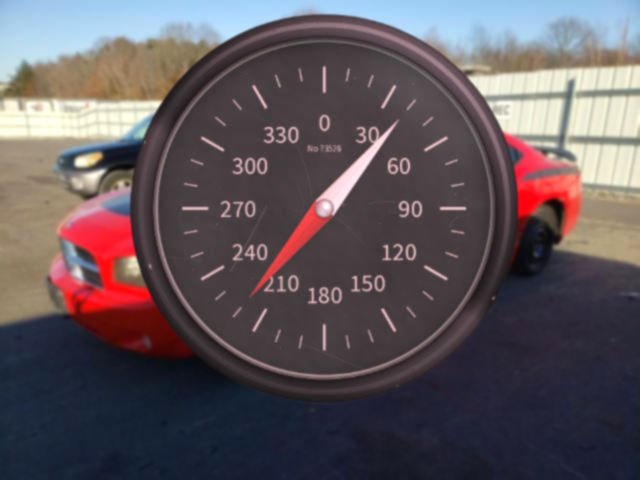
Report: 220°
